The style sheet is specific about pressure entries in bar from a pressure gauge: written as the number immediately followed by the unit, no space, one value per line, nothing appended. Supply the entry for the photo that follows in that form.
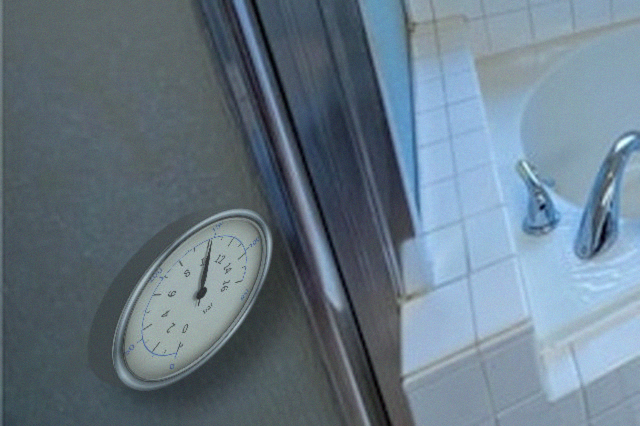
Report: 10bar
